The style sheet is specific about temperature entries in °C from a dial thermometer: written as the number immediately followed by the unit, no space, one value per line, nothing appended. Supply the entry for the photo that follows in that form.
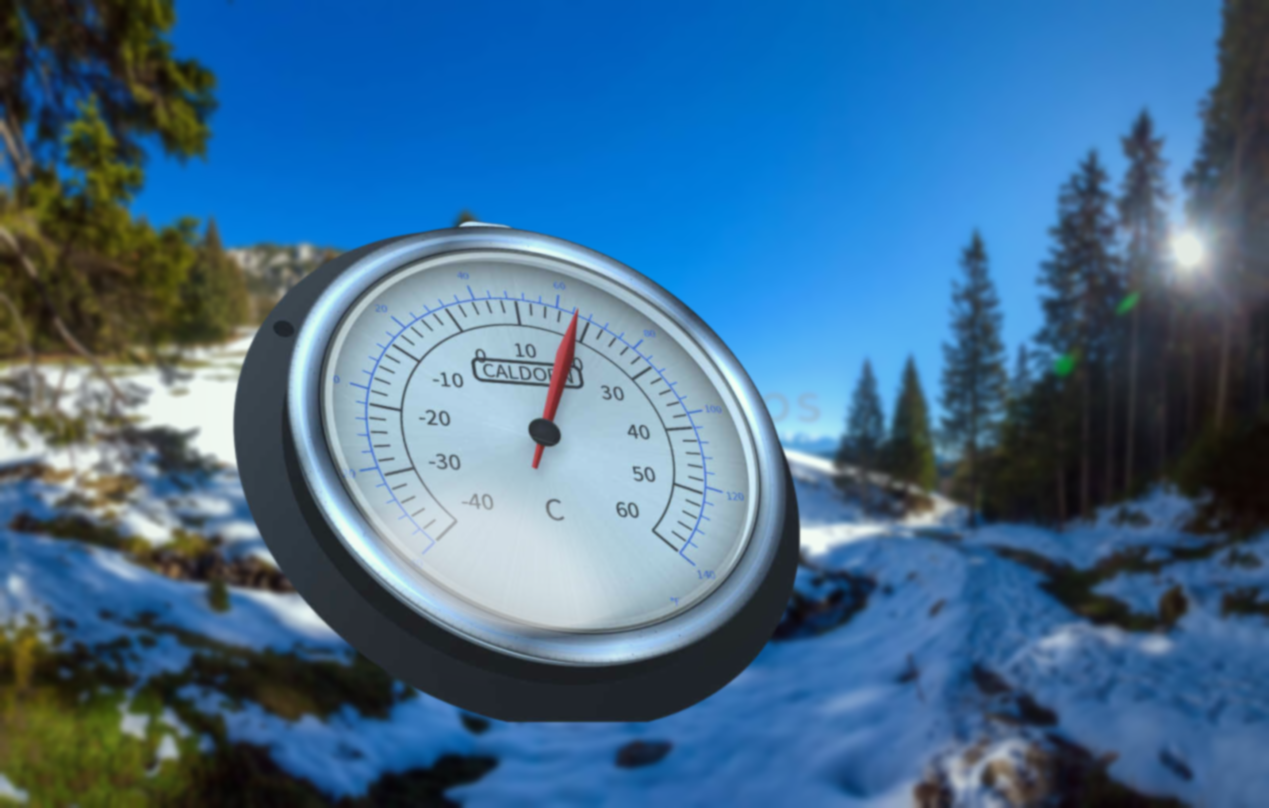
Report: 18°C
